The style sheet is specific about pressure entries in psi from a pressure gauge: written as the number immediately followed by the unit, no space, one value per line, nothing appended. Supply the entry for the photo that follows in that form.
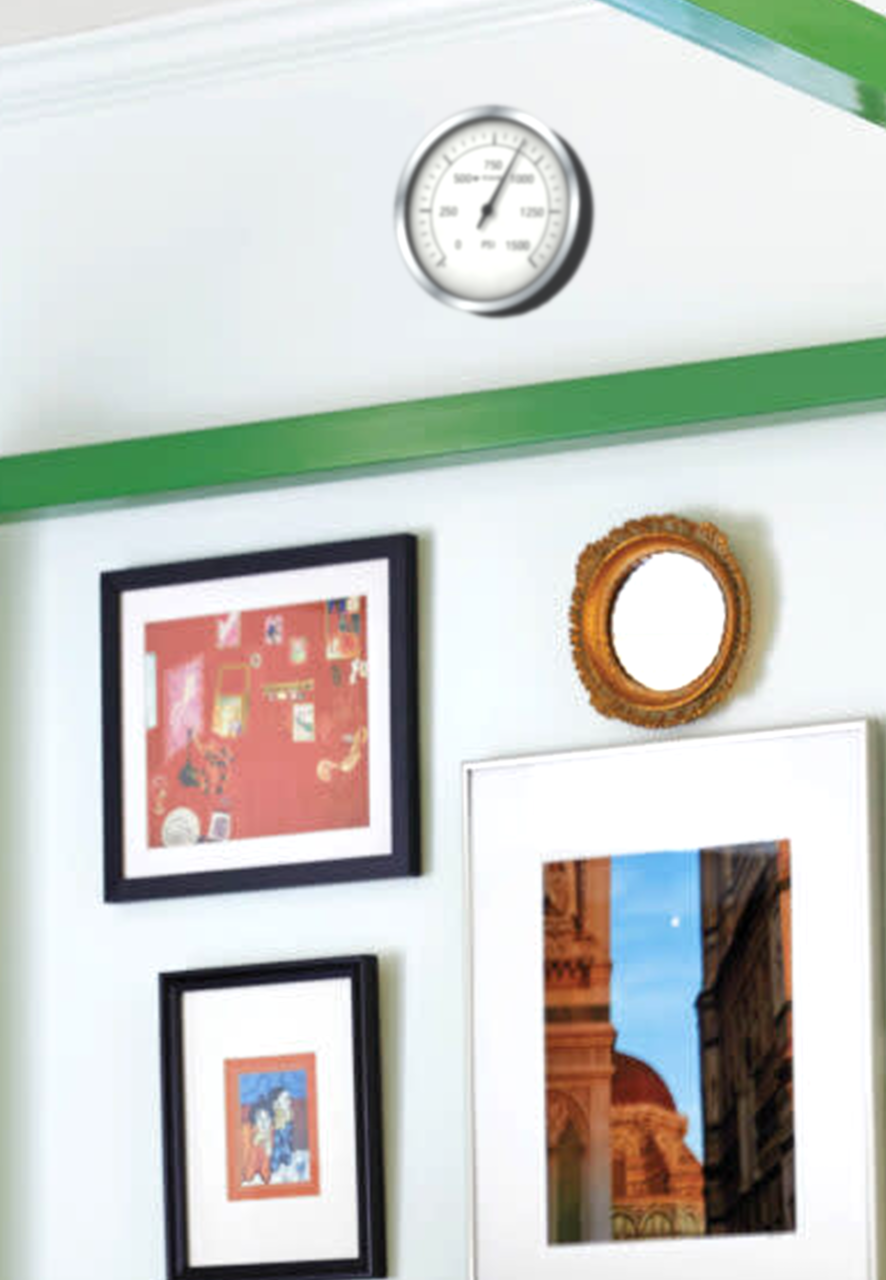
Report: 900psi
